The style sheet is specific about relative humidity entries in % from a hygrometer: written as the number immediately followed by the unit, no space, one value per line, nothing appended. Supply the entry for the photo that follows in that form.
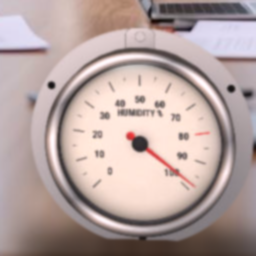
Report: 97.5%
